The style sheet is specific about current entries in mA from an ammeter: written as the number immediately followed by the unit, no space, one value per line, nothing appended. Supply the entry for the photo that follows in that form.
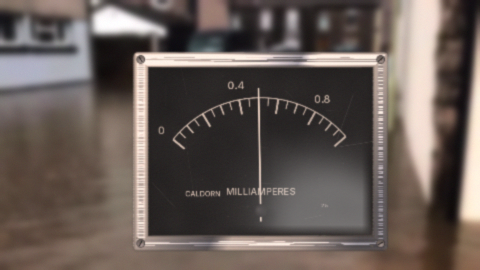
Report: 0.5mA
